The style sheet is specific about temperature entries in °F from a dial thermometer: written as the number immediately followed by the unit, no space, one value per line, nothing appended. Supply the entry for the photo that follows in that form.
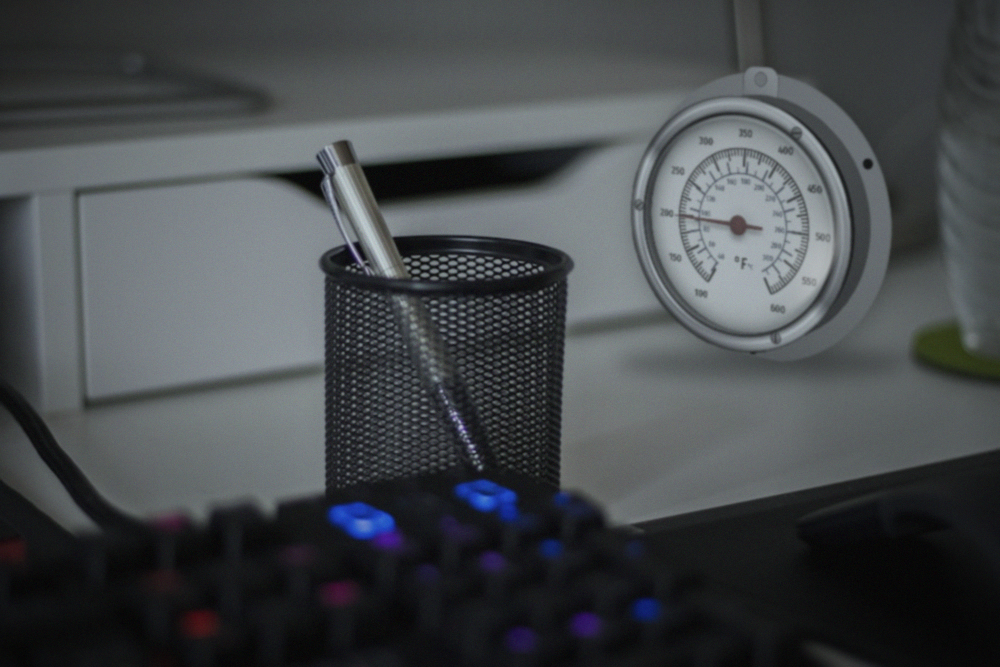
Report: 200°F
